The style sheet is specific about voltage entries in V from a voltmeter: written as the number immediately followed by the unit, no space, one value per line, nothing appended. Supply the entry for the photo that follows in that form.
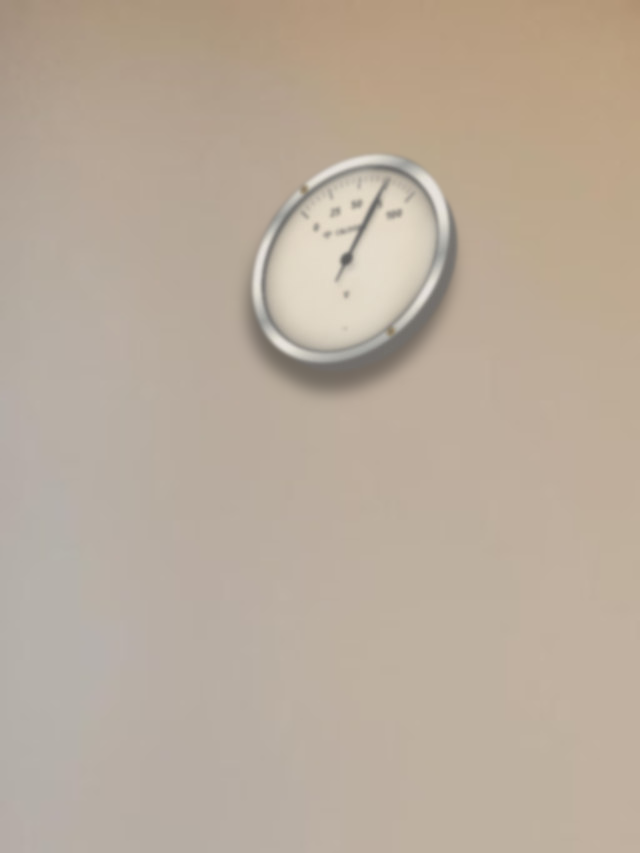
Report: 75V
